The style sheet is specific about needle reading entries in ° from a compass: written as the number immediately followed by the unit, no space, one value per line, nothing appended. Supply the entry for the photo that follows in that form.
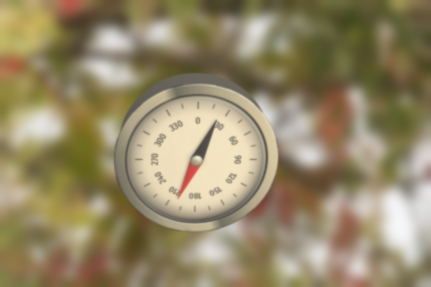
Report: 202.5°
